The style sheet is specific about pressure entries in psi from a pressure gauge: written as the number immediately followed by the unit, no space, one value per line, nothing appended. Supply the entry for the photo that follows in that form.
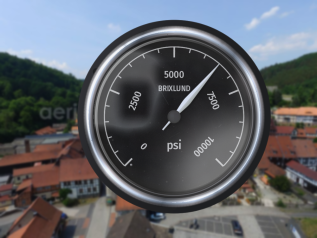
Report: 6500psi
